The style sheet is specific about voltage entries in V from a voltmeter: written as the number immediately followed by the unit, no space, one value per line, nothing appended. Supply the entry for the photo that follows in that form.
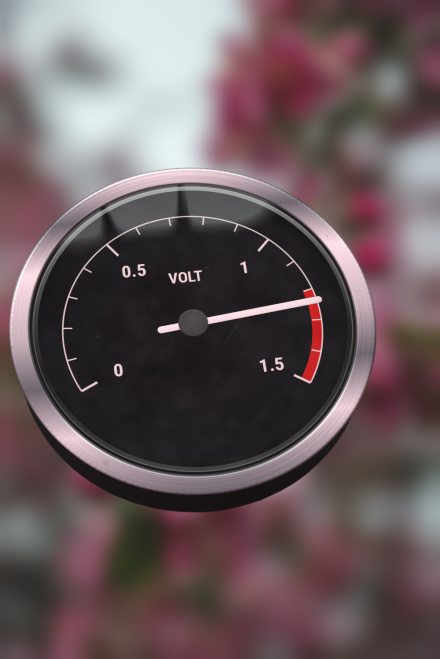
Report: 1.25V
